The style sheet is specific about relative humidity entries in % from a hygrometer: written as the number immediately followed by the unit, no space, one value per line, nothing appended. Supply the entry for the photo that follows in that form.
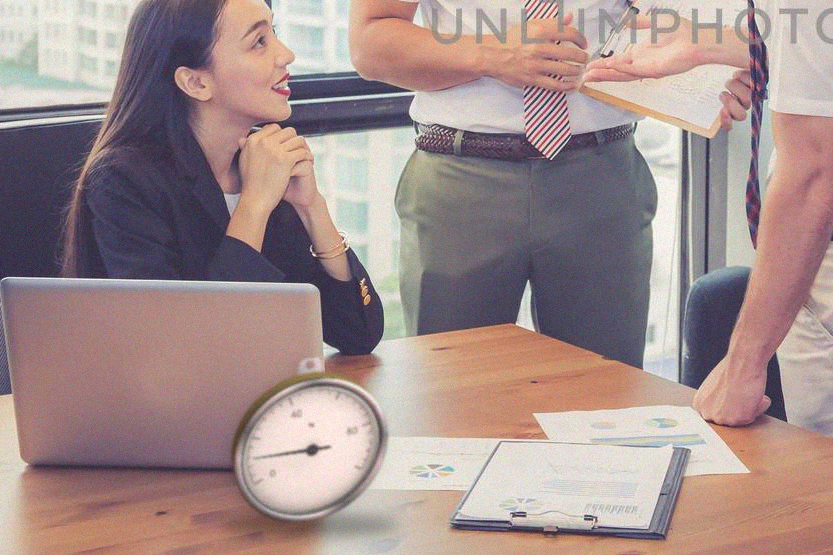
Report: 12%
